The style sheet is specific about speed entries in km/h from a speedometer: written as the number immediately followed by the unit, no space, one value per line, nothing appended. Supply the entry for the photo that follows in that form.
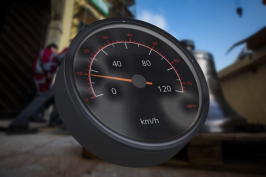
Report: 15km/h
